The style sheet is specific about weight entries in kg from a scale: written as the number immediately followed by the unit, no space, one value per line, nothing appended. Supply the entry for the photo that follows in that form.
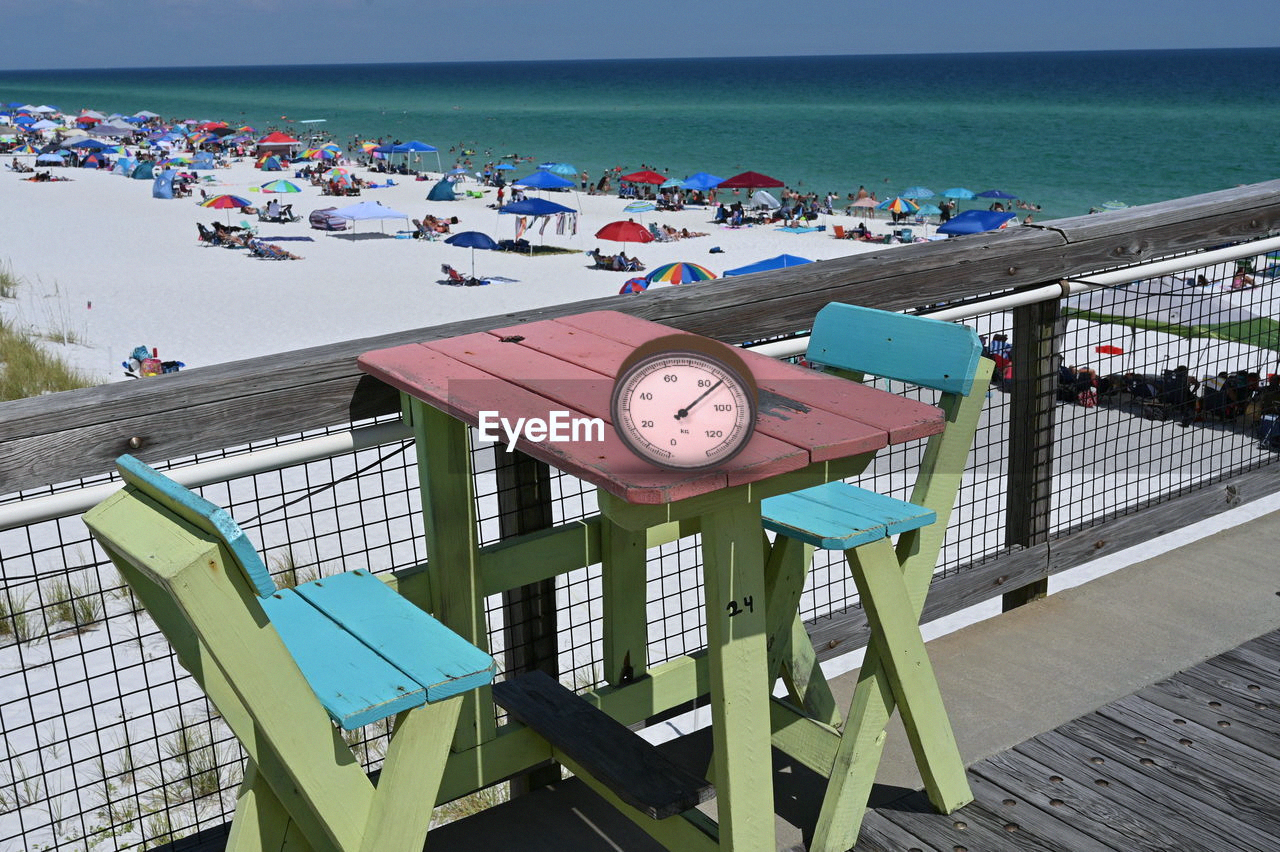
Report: 85kg
